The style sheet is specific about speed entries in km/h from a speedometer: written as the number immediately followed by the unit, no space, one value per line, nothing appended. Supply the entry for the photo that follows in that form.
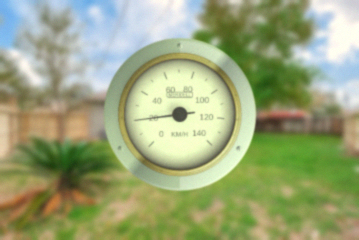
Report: 20km/h
